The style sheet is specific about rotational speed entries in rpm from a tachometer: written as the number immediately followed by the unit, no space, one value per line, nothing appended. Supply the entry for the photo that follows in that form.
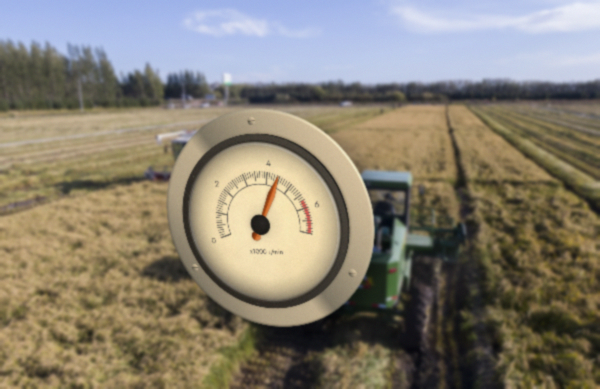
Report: 4500rpm
